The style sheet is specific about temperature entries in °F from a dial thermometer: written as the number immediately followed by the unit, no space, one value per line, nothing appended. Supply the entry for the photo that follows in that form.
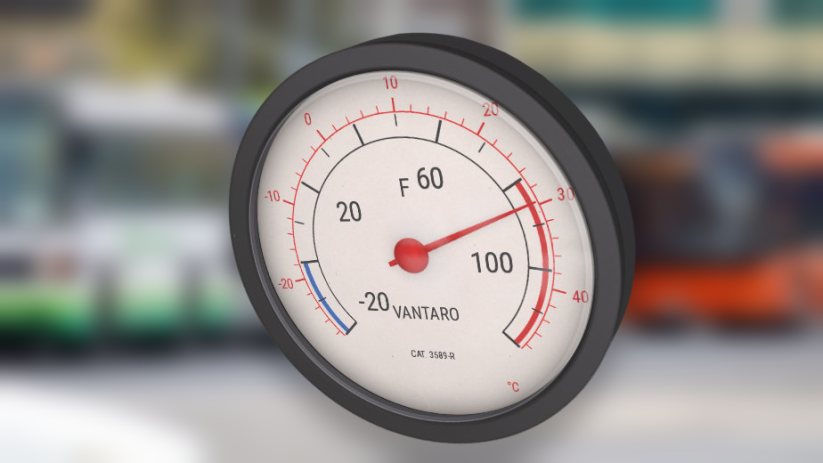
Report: 85°F
